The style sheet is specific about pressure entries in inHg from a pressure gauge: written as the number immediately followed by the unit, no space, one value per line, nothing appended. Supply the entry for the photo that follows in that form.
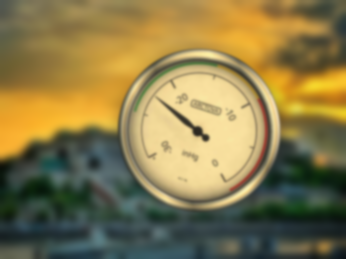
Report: -22.5inHg
